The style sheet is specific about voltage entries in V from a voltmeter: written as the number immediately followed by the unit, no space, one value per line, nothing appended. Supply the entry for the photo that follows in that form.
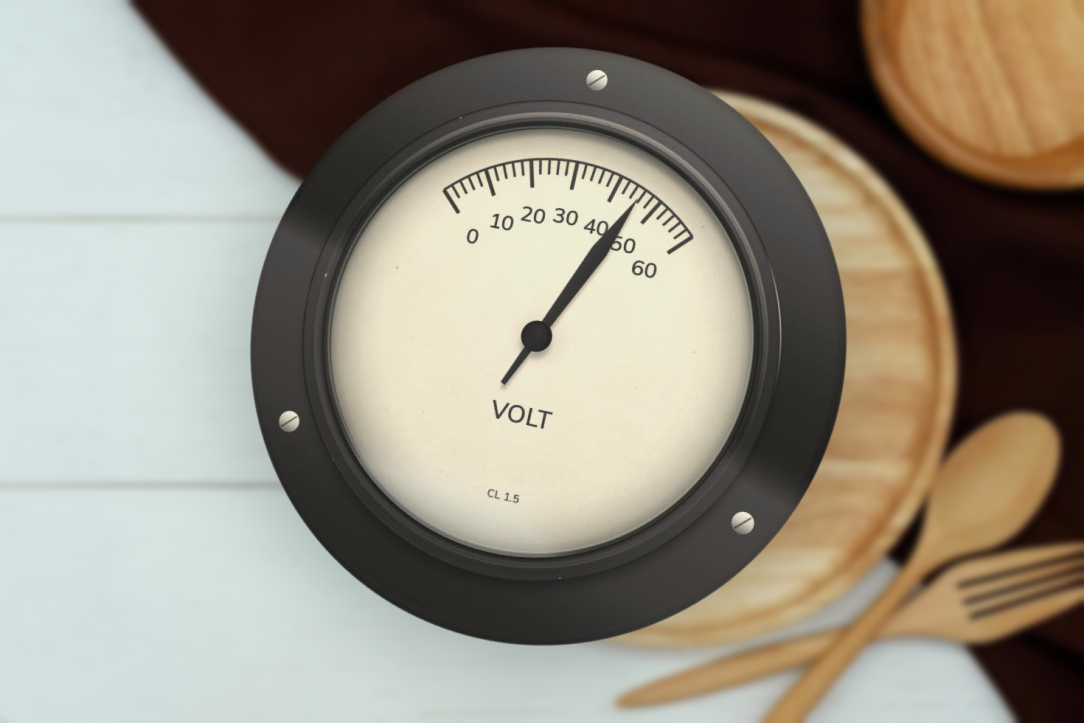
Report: 46V
